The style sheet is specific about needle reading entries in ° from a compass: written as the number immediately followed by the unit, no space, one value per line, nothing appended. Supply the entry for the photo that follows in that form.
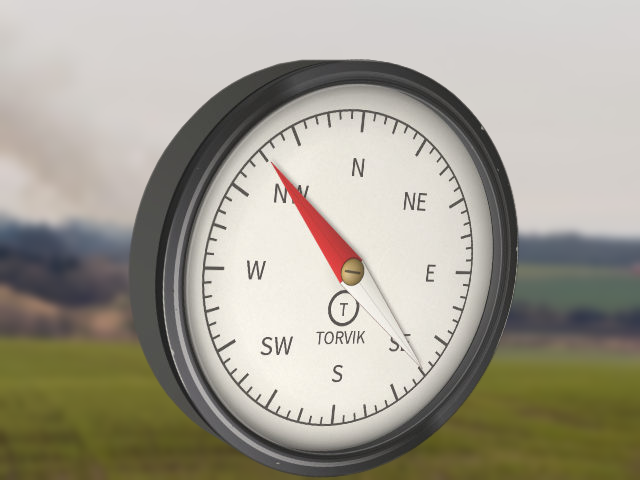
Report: 315°
